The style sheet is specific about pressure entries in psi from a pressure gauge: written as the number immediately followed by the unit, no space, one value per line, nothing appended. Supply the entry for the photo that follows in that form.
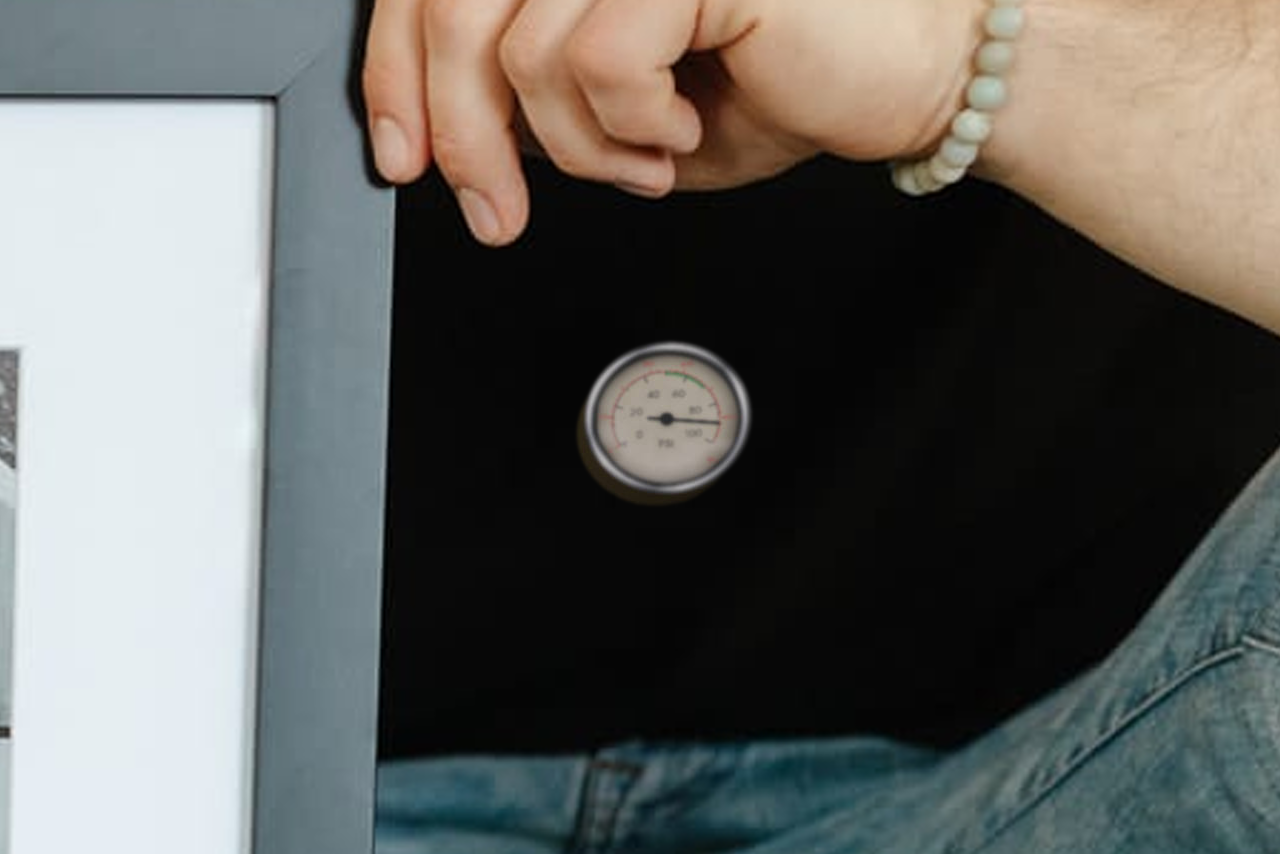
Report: 90psi
